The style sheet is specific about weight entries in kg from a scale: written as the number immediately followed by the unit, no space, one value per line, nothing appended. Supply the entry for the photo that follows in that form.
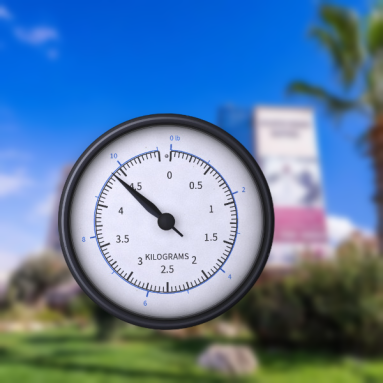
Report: 4.4kg
